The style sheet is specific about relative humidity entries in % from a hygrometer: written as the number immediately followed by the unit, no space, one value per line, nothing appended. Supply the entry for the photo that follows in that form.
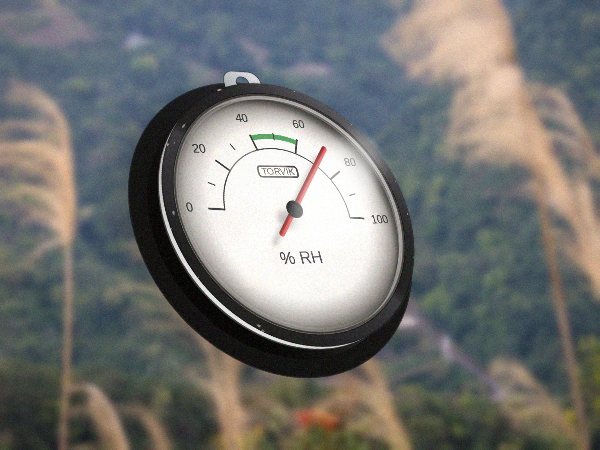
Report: 70%
